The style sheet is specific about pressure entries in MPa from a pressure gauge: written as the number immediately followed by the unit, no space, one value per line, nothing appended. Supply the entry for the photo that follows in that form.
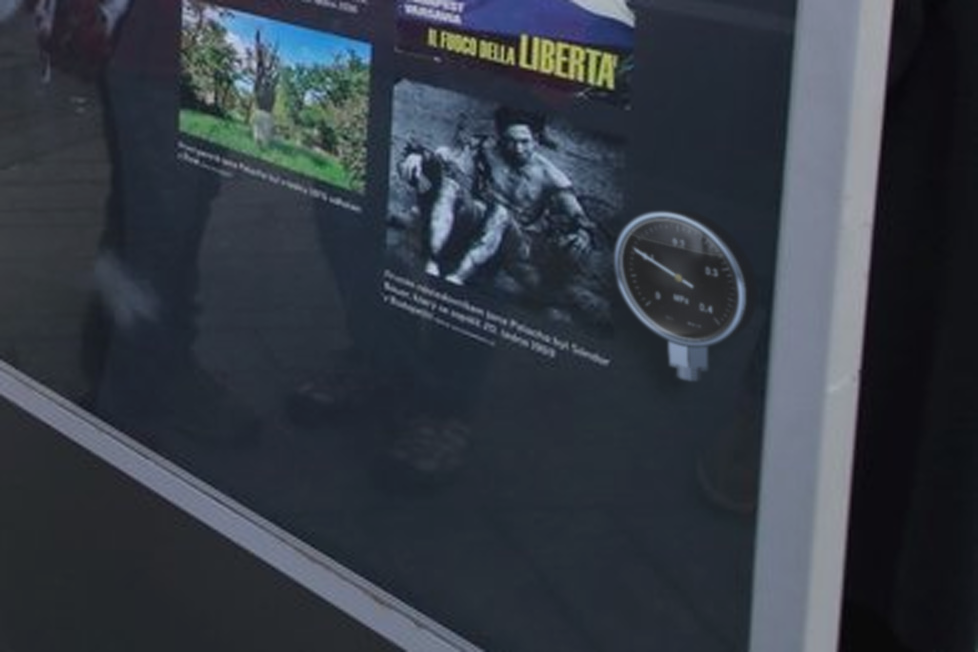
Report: 0.1MPa
